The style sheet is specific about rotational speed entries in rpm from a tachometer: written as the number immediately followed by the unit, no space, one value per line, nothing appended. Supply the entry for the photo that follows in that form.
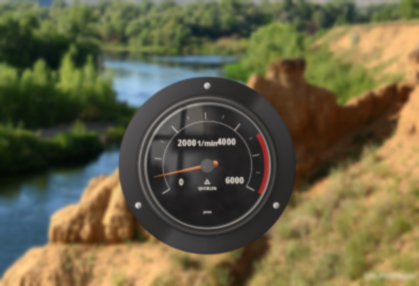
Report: 500rpm
